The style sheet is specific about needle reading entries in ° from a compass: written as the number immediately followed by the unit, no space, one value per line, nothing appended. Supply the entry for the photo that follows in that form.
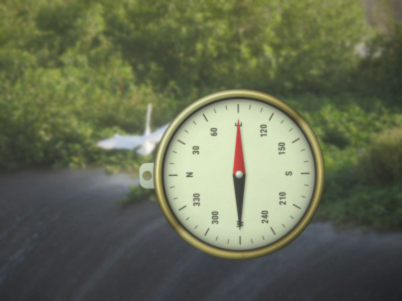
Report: 90°
